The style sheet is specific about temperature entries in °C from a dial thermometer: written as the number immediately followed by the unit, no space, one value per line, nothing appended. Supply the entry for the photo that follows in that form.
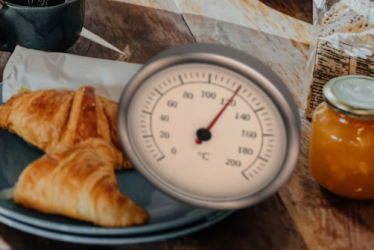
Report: 120°C
